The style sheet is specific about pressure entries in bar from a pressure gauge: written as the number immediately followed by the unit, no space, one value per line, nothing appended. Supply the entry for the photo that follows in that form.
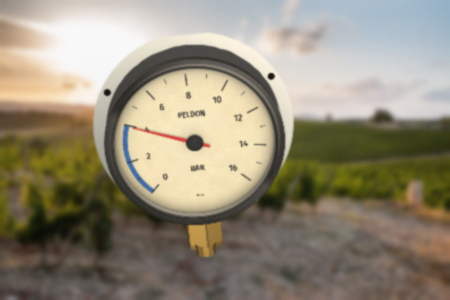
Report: 4bar
